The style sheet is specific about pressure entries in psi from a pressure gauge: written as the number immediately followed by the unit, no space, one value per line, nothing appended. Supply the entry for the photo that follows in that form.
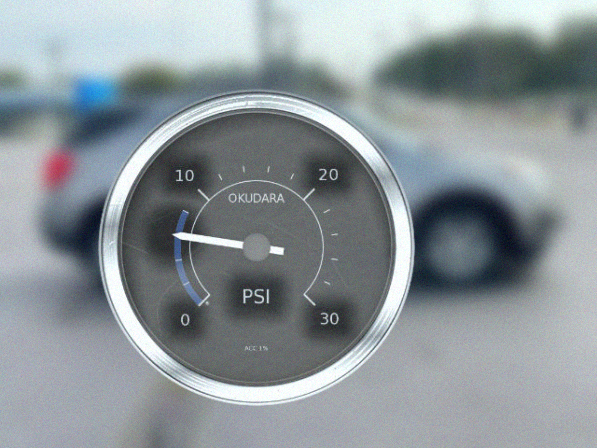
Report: 6psi
